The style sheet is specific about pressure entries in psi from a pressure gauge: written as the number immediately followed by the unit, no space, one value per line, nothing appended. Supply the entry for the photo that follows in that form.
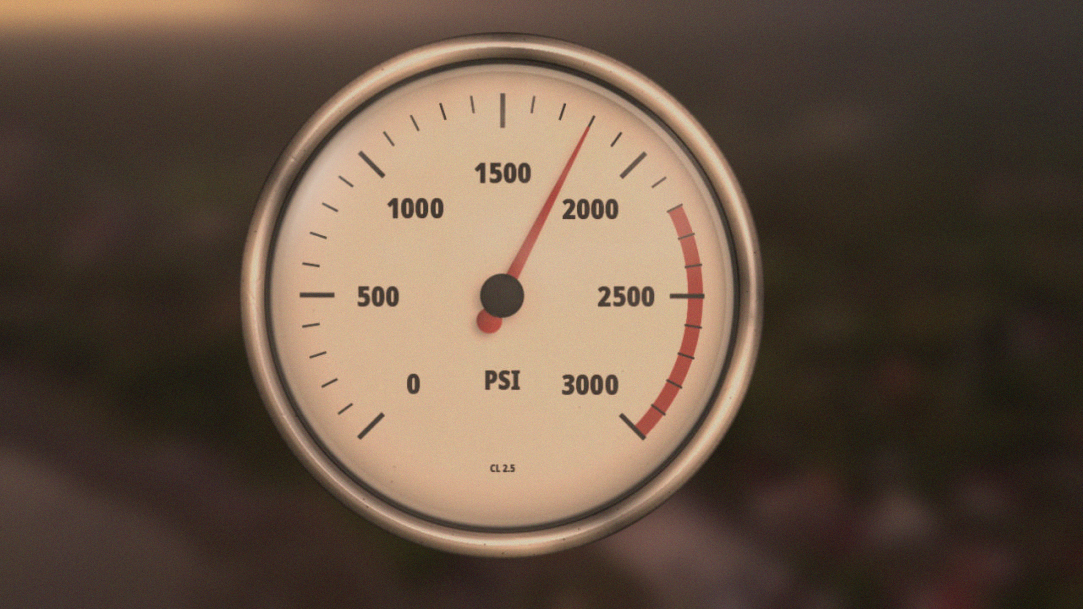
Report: 1800psi
